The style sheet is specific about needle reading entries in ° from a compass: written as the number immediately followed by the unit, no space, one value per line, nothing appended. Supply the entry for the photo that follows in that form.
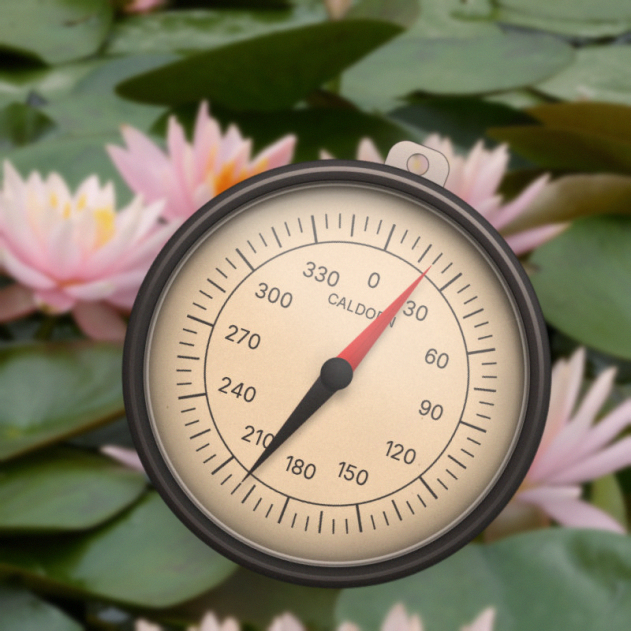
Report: 20°
